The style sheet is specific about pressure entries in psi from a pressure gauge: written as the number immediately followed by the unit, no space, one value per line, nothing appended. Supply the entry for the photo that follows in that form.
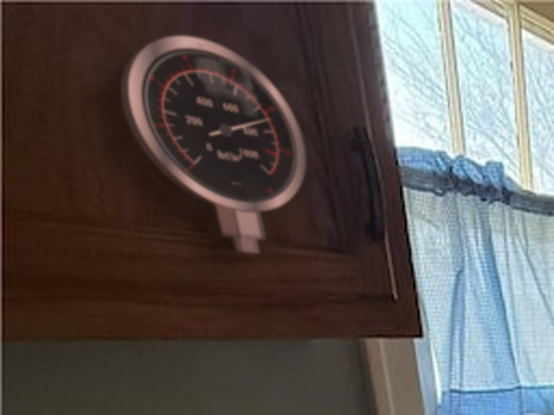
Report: 750psi
